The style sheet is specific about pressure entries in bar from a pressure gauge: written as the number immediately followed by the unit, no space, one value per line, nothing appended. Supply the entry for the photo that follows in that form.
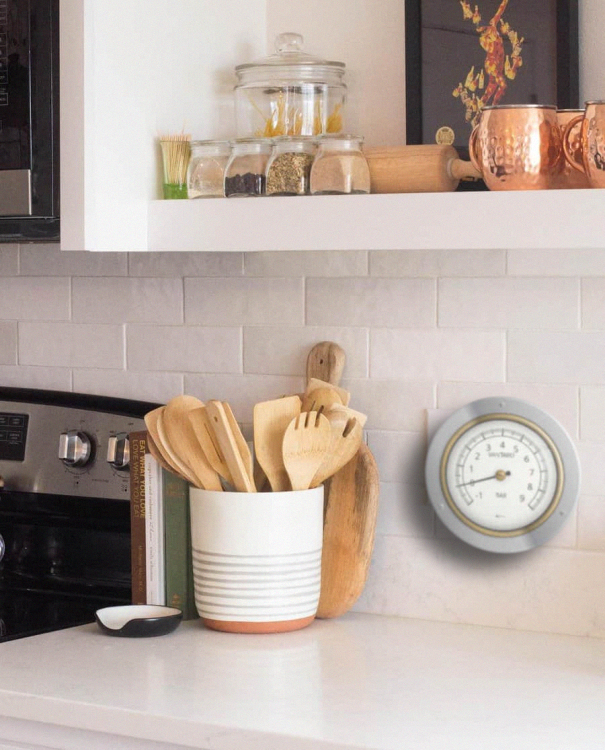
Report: 0bar
